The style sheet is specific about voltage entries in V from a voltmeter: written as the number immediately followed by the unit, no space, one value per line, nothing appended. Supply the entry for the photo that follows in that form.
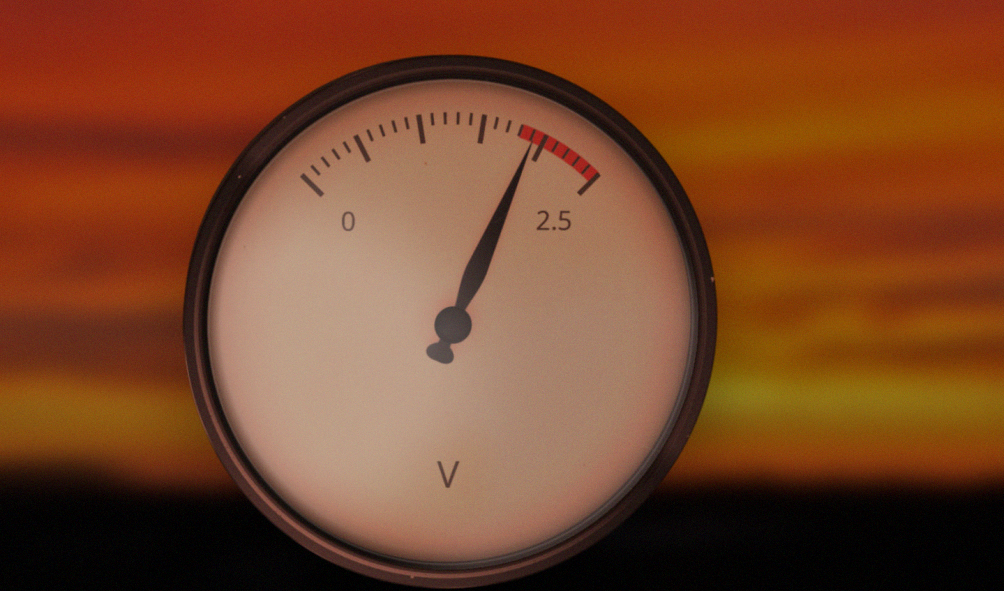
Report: 1.9V
